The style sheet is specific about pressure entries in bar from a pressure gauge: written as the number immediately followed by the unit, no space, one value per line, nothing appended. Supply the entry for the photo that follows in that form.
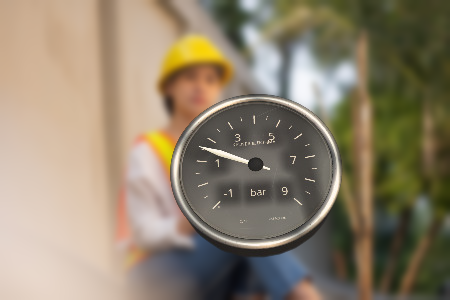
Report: 1.5bar
